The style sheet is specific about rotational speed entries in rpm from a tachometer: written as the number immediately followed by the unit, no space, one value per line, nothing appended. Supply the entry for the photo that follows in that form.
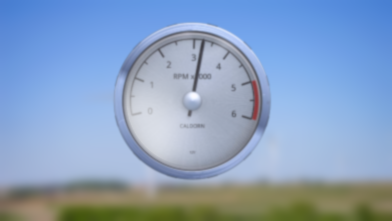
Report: 3250rpm
